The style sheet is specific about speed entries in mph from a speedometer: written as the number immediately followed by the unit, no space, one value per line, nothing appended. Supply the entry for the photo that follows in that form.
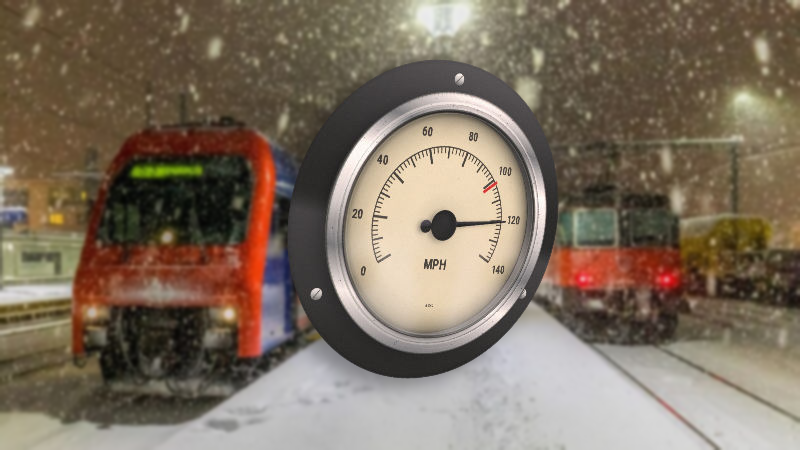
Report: 120mph
